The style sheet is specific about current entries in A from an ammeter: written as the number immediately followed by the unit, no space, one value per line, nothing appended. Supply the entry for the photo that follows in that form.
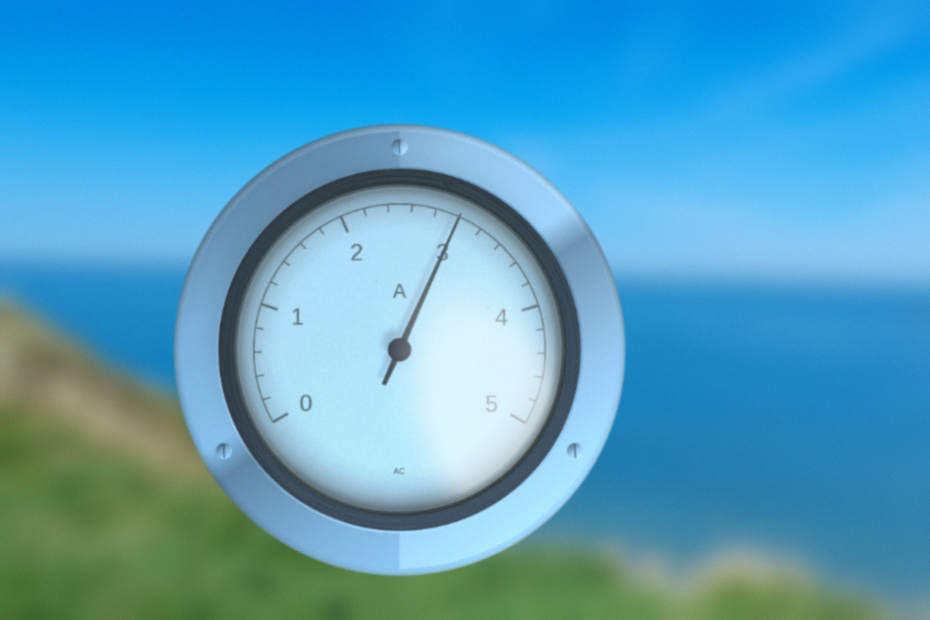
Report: 3A
